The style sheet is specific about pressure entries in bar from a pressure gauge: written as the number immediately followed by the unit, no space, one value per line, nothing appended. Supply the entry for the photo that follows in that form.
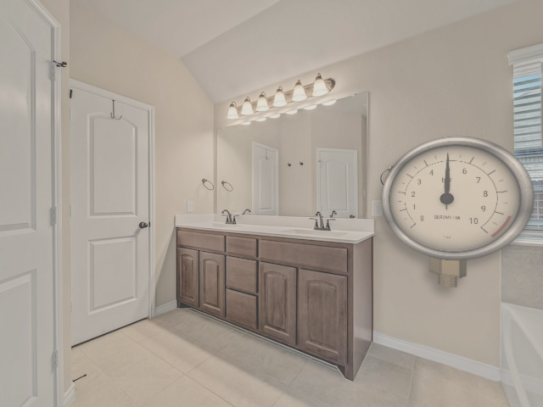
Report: 5bar
